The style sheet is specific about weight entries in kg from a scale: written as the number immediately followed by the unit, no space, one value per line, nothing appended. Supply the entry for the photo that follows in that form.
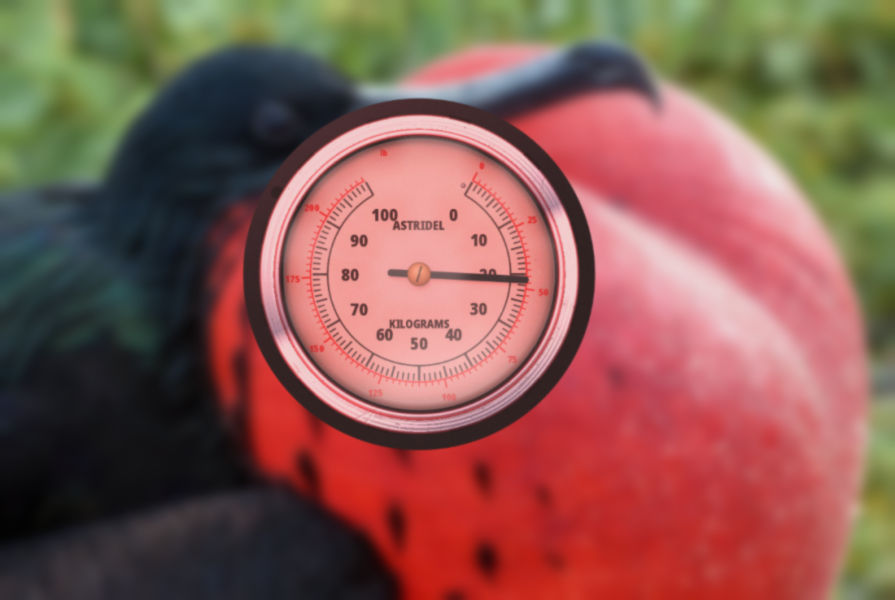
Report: 21kg
